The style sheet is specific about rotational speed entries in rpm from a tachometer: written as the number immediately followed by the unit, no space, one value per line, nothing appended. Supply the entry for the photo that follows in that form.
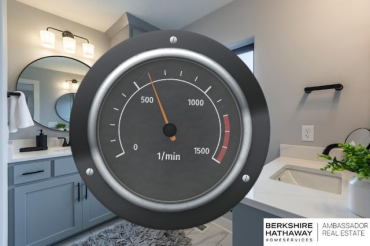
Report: 600rpm
